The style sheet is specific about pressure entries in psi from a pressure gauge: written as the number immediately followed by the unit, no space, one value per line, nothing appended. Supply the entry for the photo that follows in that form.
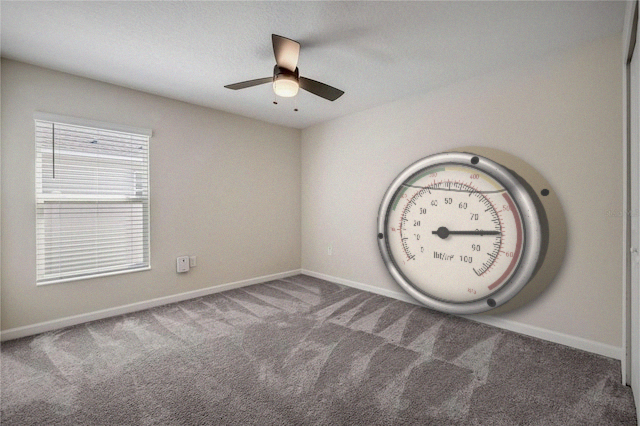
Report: 80psi
